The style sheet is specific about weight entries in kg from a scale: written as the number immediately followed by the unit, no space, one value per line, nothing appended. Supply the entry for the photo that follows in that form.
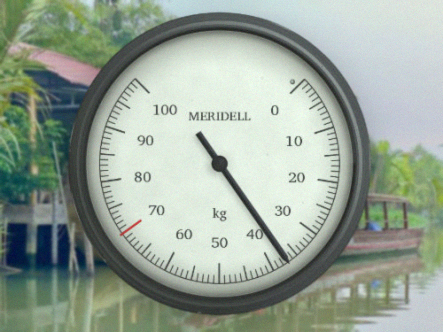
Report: 37kg
